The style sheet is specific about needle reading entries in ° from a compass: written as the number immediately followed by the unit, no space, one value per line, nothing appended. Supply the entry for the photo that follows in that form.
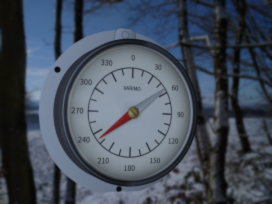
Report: 232.5°
